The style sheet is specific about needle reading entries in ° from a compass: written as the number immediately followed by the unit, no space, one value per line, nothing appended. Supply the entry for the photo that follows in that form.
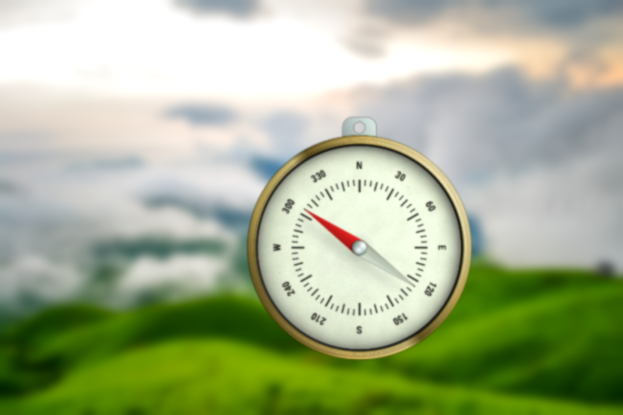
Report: 305°
